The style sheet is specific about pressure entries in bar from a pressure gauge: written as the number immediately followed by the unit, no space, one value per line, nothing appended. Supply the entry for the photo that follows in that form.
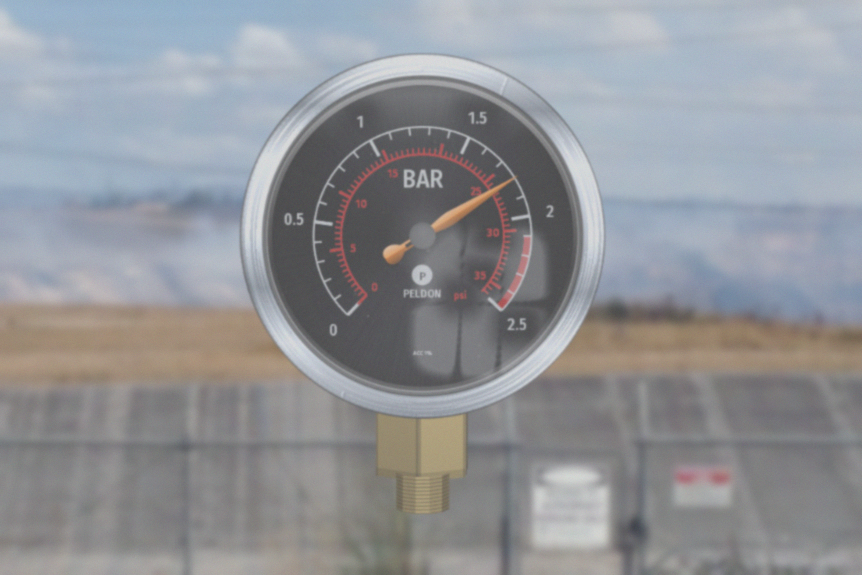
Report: 1.8bar
